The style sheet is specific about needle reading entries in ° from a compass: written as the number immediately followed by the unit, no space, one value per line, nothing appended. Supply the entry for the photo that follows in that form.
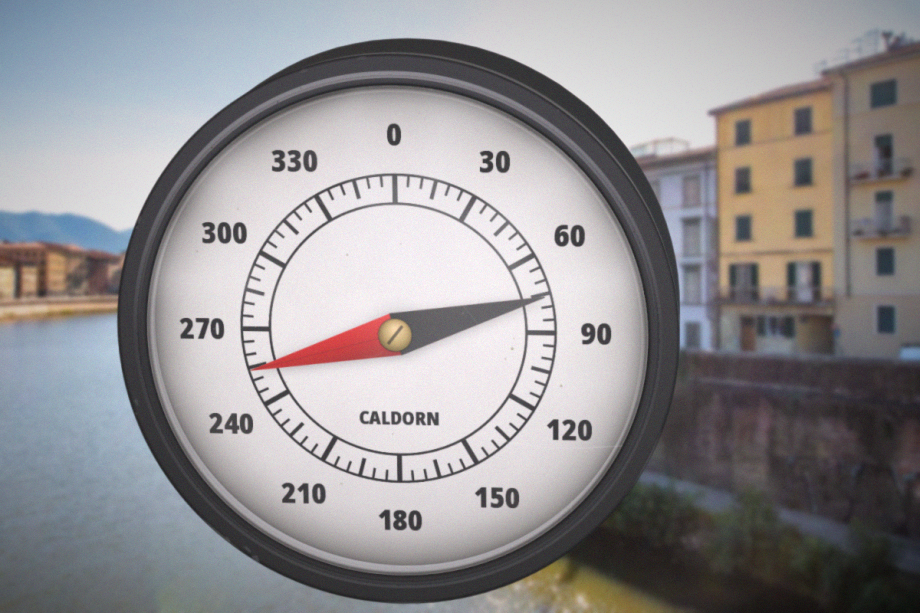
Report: 255°
